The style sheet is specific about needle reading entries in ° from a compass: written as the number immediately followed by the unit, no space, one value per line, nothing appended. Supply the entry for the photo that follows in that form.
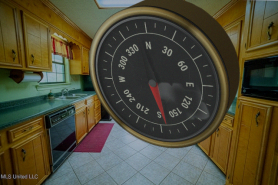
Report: 170°
